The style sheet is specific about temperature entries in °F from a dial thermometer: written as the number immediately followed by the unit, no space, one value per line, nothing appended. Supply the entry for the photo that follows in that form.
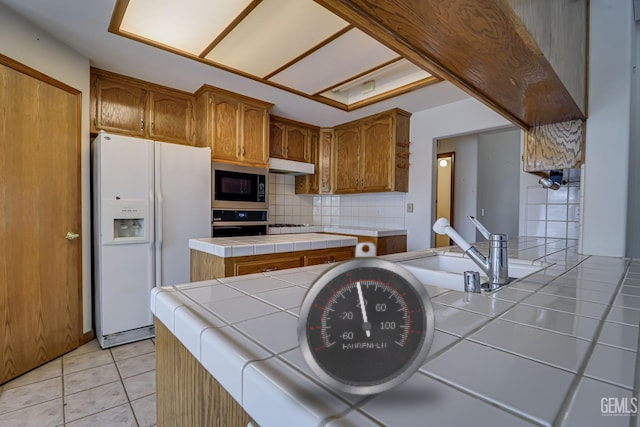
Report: 20°F
